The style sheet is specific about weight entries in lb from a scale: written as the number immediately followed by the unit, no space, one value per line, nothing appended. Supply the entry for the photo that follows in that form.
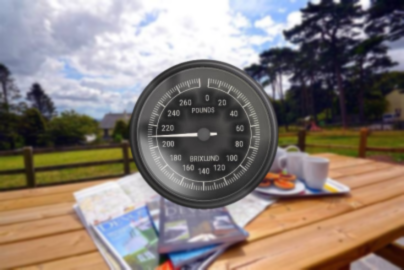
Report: 210lb
